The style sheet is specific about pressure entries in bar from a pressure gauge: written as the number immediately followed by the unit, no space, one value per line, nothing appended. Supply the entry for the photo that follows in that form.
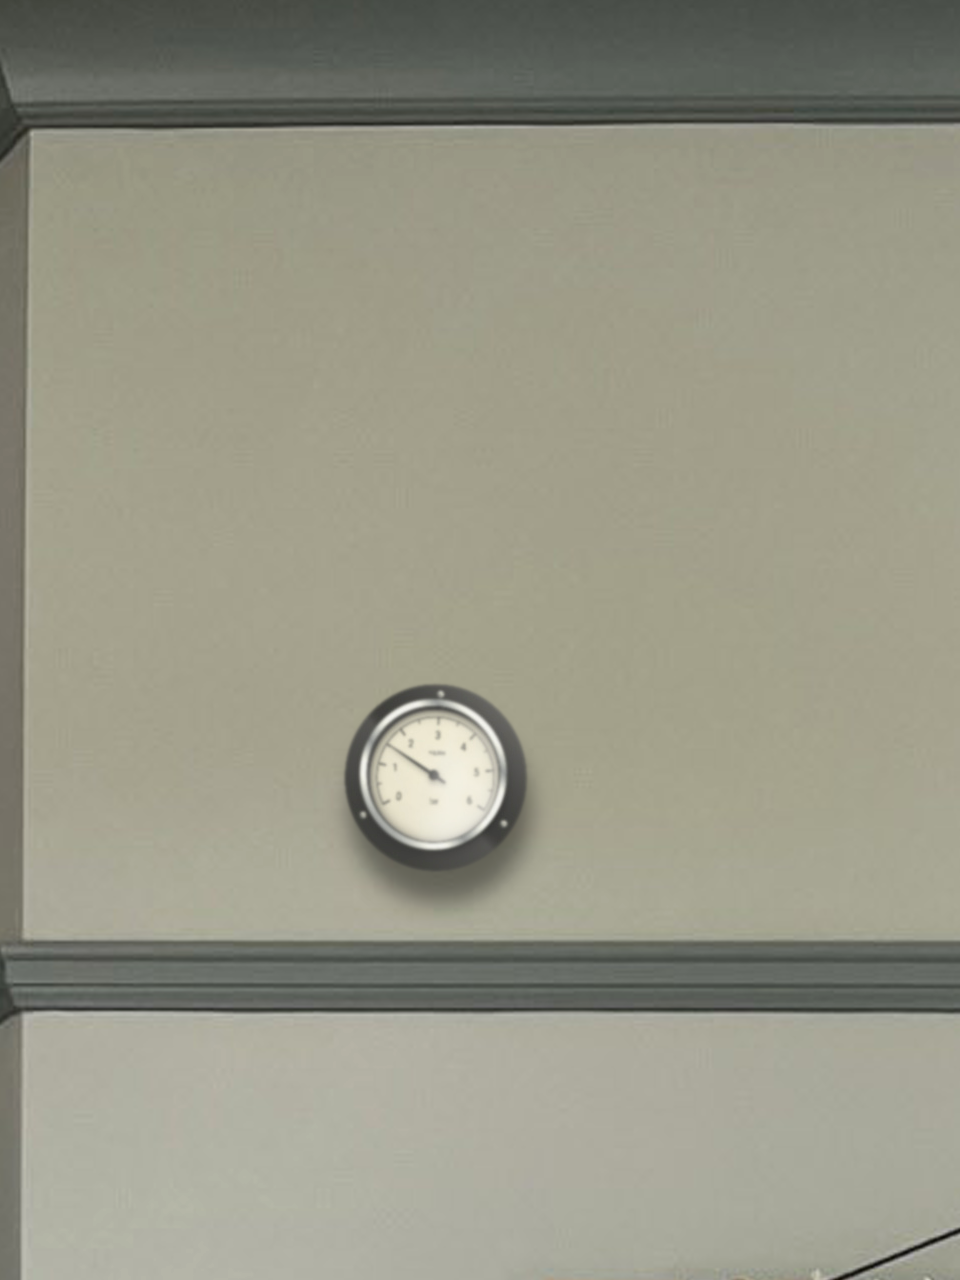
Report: 1.5bar
